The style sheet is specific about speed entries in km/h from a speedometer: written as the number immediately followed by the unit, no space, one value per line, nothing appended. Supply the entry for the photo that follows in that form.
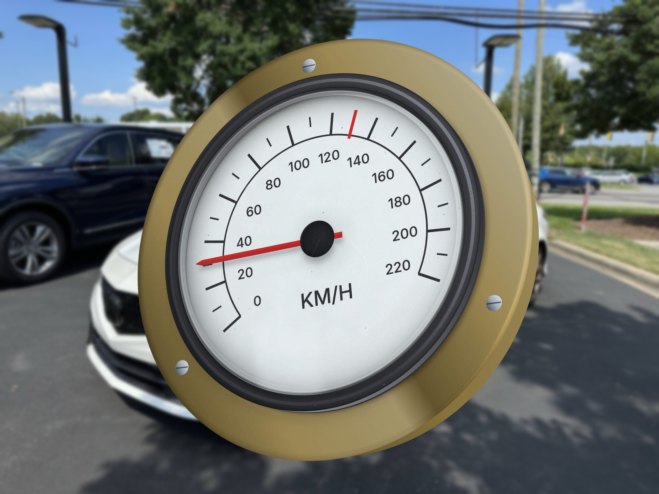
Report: 30km/h
